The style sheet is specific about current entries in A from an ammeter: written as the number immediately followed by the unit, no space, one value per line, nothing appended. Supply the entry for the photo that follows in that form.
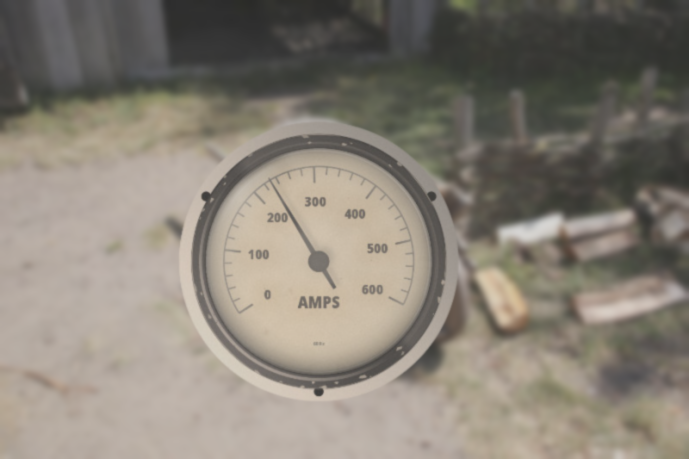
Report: 230A
